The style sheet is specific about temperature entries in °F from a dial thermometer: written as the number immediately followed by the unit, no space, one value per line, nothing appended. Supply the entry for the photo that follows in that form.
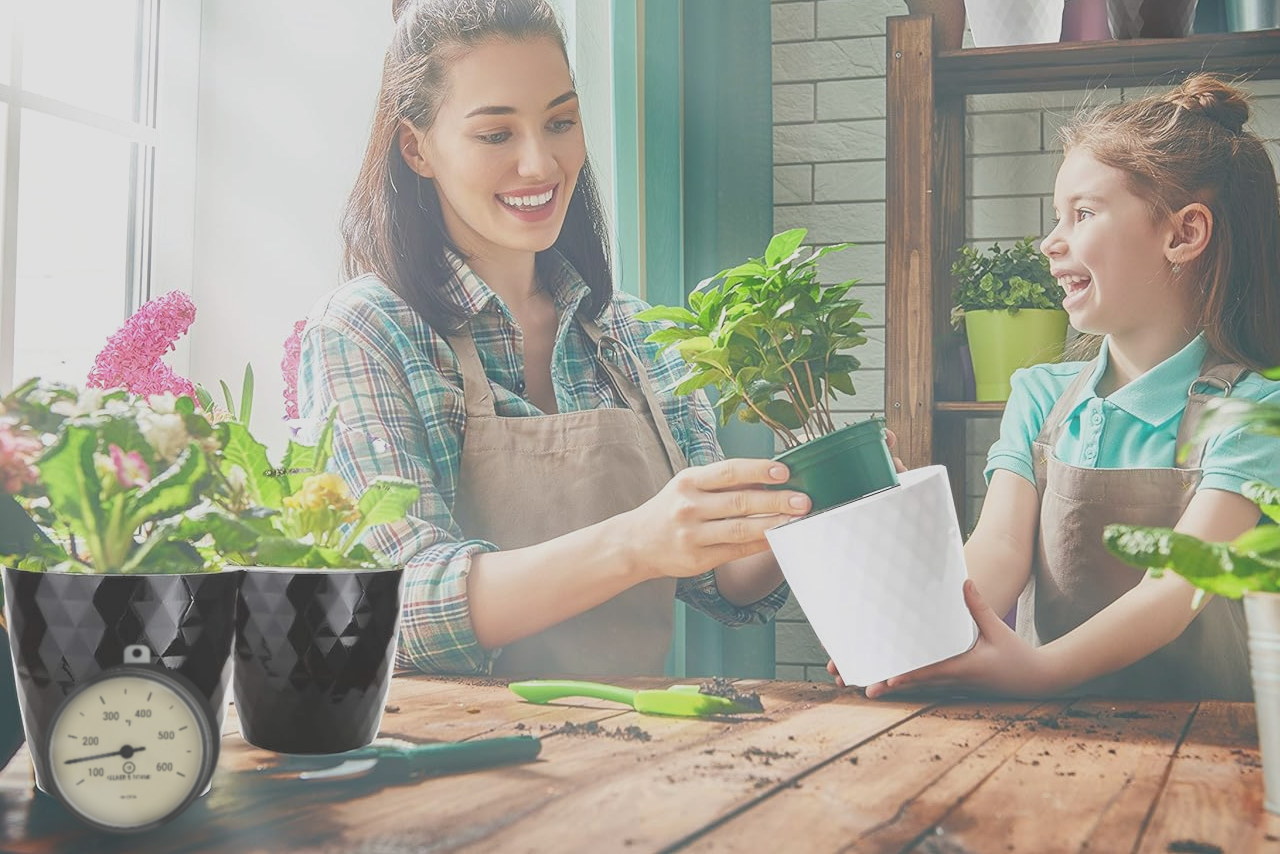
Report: 150°F
